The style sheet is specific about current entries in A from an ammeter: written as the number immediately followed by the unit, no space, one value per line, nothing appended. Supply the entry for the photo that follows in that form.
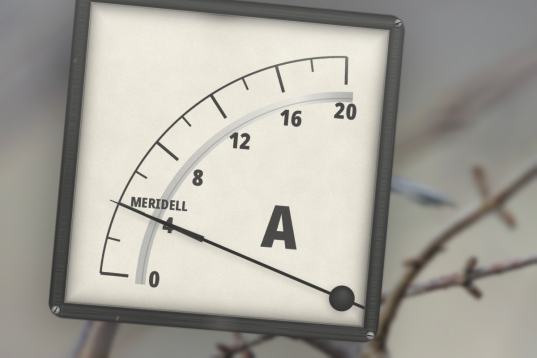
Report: 4A
